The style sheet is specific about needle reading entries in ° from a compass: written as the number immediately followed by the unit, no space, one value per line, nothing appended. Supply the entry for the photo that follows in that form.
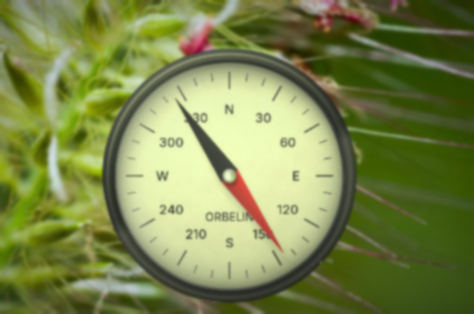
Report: 145°
